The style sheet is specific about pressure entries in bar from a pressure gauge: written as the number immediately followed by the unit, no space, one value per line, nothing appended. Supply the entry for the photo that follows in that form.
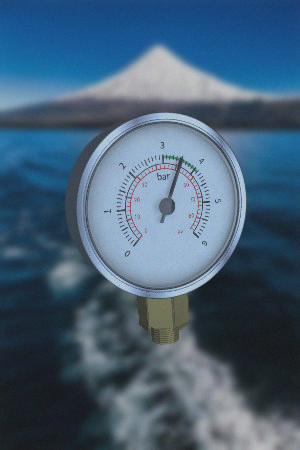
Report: 3.5bar
